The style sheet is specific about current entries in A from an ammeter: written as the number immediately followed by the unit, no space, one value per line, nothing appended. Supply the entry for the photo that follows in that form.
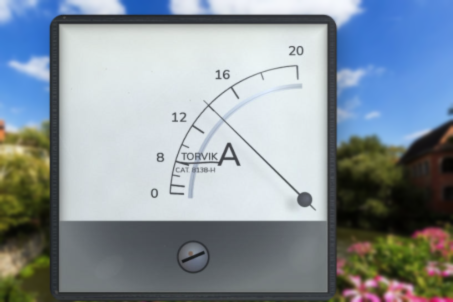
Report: 14A
